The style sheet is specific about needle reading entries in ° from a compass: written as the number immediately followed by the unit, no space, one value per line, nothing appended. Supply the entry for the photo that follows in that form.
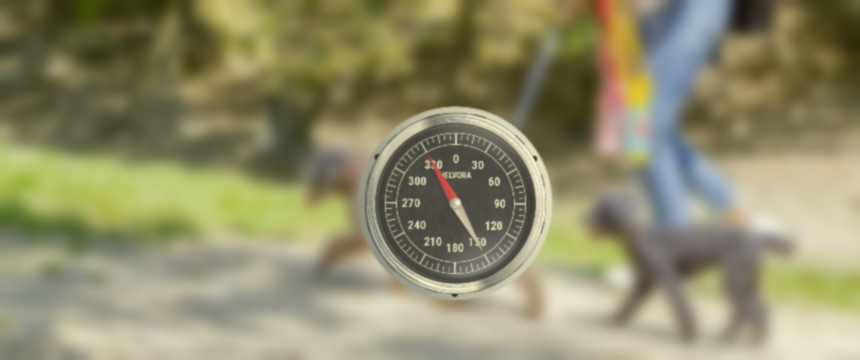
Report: 330°
